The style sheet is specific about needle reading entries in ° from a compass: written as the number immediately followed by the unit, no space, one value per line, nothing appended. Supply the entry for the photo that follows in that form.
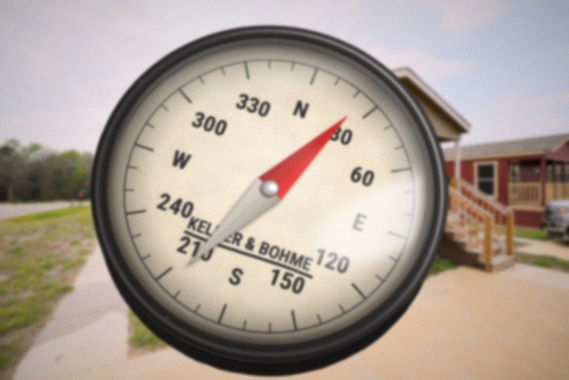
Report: 25°
